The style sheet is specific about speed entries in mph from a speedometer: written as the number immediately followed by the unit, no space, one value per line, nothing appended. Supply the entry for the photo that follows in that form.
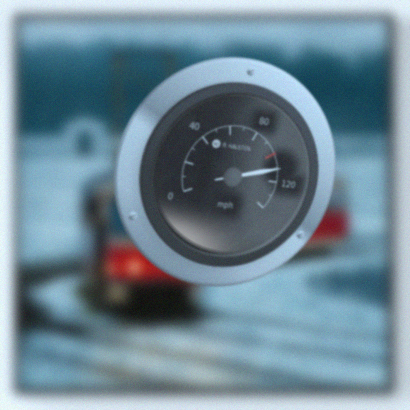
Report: 110mph
